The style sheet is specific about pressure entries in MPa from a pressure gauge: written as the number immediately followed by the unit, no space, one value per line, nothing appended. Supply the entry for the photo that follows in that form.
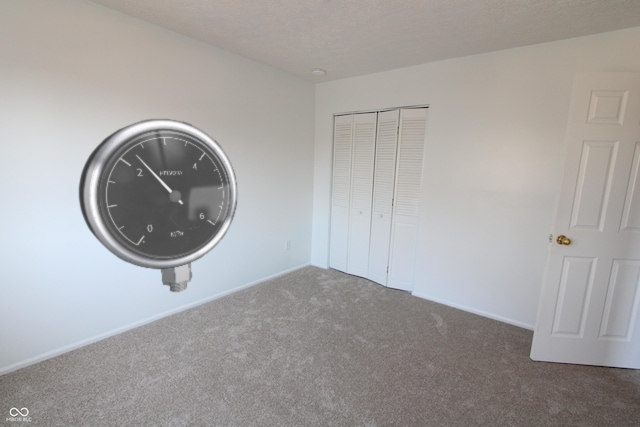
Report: 2.25MPa
